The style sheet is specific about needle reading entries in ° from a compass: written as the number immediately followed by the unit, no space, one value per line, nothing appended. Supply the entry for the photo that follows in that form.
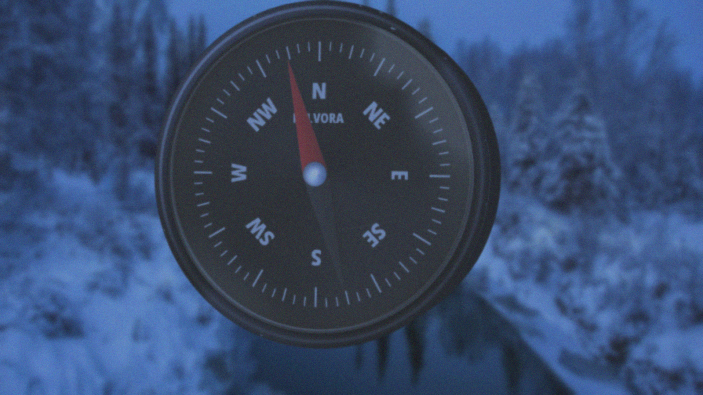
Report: 345°
